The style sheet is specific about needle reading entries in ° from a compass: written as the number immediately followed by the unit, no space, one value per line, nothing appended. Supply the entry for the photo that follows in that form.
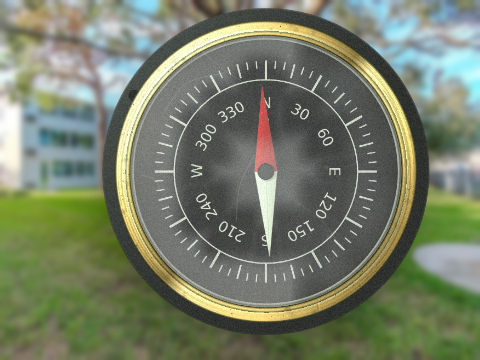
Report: 357.5°
